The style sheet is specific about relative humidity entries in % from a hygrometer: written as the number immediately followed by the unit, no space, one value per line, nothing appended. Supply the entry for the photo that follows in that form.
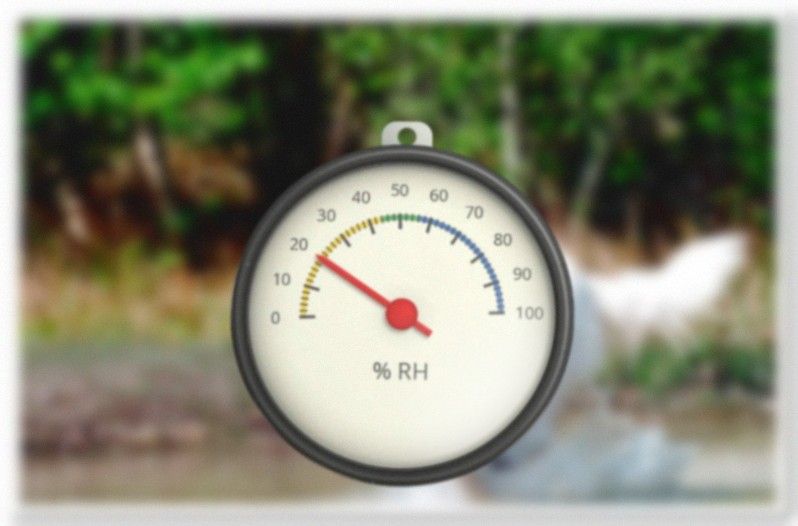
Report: 20%
